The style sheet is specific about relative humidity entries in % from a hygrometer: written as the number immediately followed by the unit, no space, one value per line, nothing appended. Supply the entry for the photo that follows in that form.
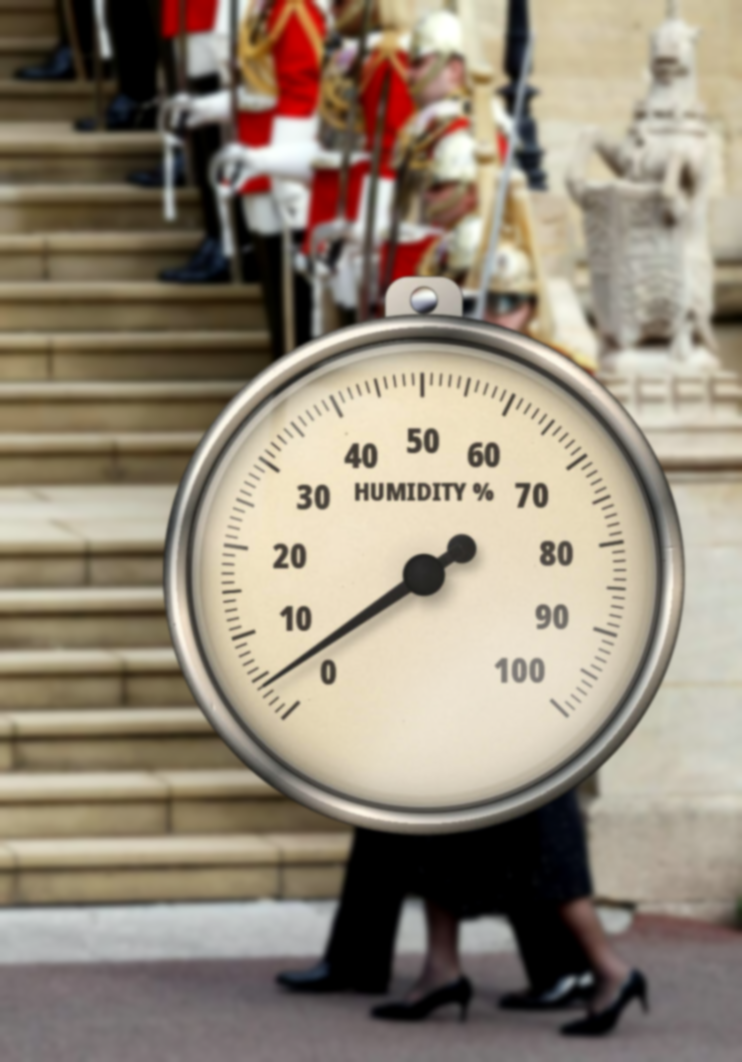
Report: 4%
